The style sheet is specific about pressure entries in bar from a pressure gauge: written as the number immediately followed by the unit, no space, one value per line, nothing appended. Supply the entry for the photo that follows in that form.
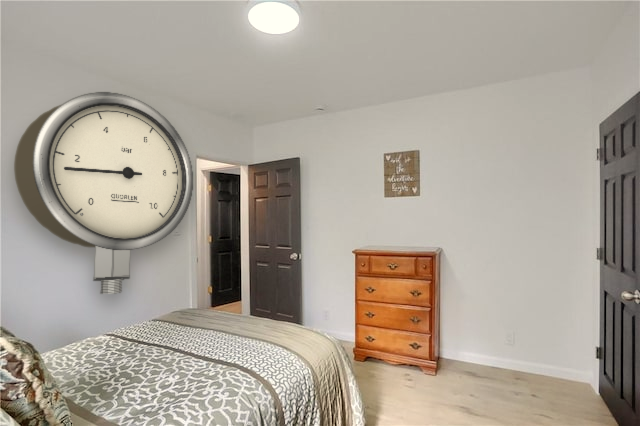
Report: 1.5bar
